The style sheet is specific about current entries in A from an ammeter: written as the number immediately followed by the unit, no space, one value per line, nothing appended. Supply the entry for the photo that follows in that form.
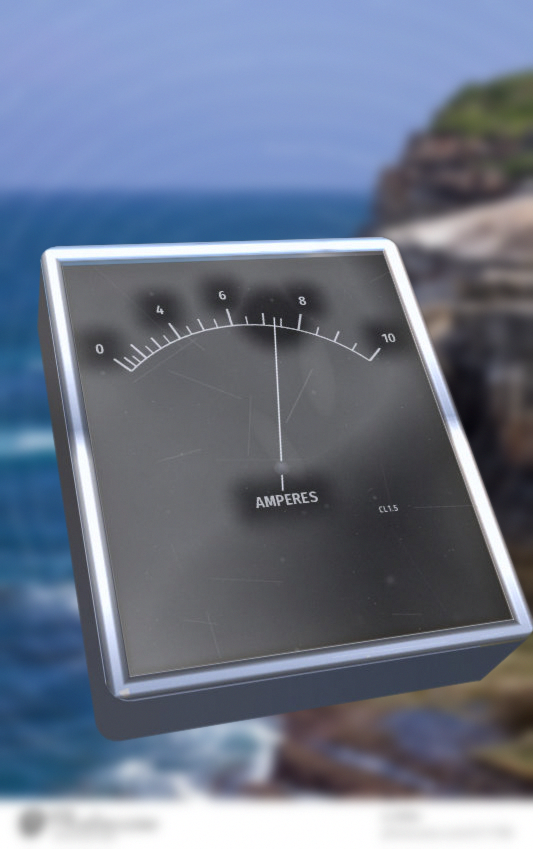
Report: 7.25A
